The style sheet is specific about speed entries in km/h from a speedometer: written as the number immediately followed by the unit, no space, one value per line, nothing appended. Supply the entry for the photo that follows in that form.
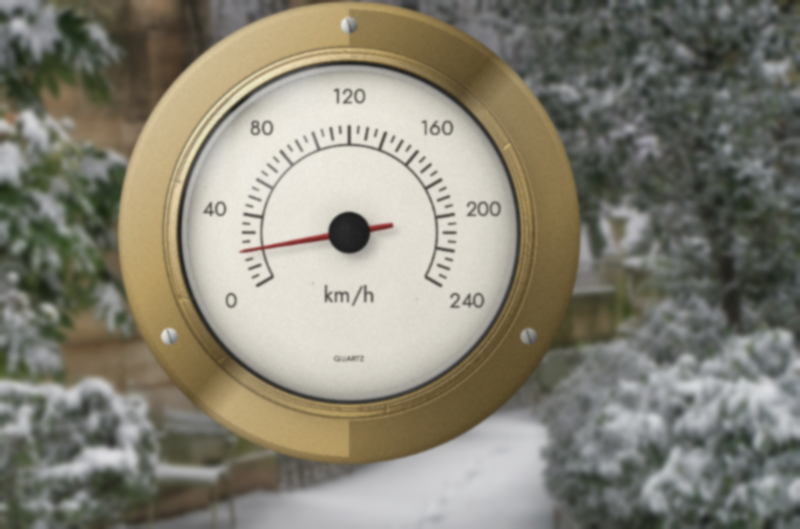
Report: 20km/h
